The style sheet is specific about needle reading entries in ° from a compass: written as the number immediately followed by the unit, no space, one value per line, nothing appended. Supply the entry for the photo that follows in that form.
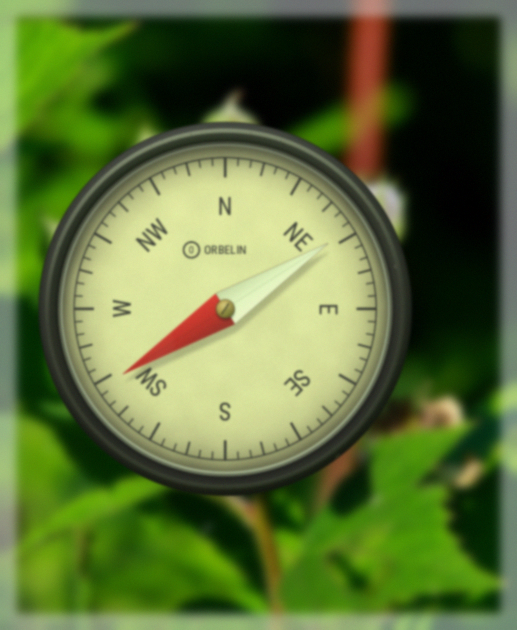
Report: 237.5°
